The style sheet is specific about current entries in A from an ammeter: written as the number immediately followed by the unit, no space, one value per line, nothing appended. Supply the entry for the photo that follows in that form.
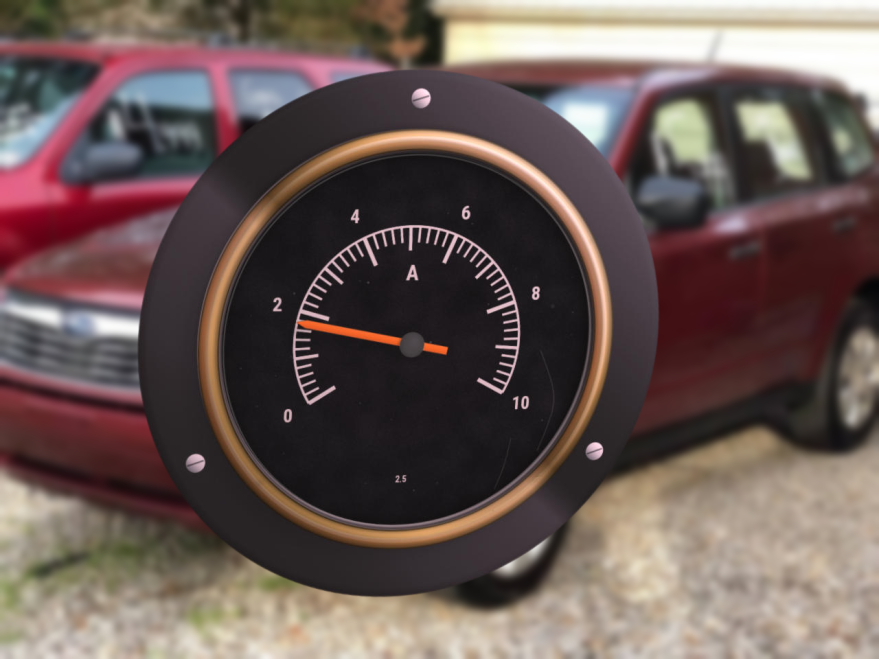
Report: 1.8A
